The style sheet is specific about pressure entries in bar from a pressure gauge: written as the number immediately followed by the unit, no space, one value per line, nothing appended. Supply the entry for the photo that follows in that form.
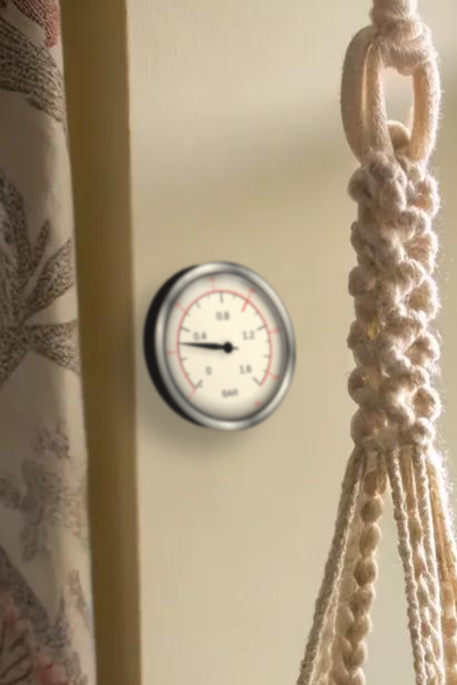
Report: 0.3bar
